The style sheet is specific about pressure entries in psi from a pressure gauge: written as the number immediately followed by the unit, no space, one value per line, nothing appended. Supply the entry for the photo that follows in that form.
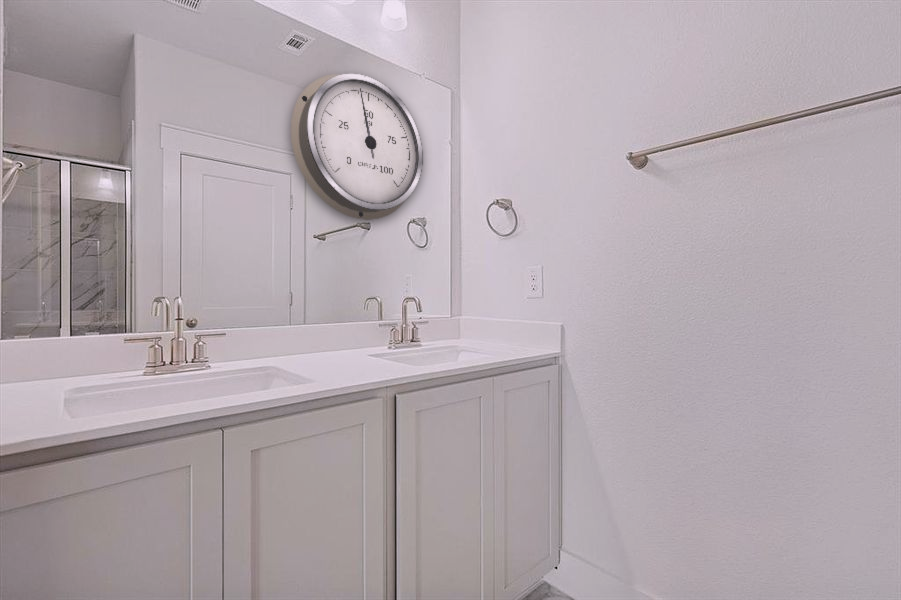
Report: 45psi
